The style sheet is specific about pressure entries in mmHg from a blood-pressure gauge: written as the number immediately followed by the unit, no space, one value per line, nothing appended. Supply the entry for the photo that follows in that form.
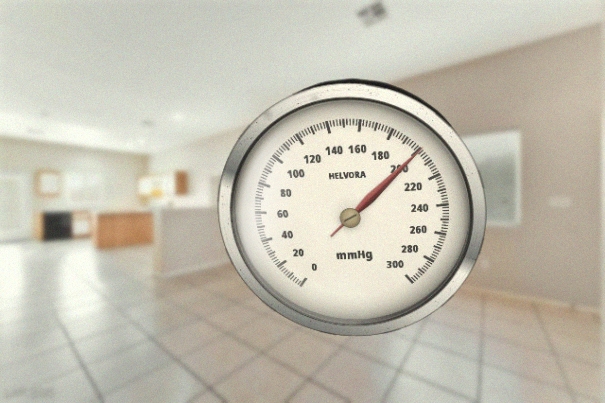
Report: 200mmHg
